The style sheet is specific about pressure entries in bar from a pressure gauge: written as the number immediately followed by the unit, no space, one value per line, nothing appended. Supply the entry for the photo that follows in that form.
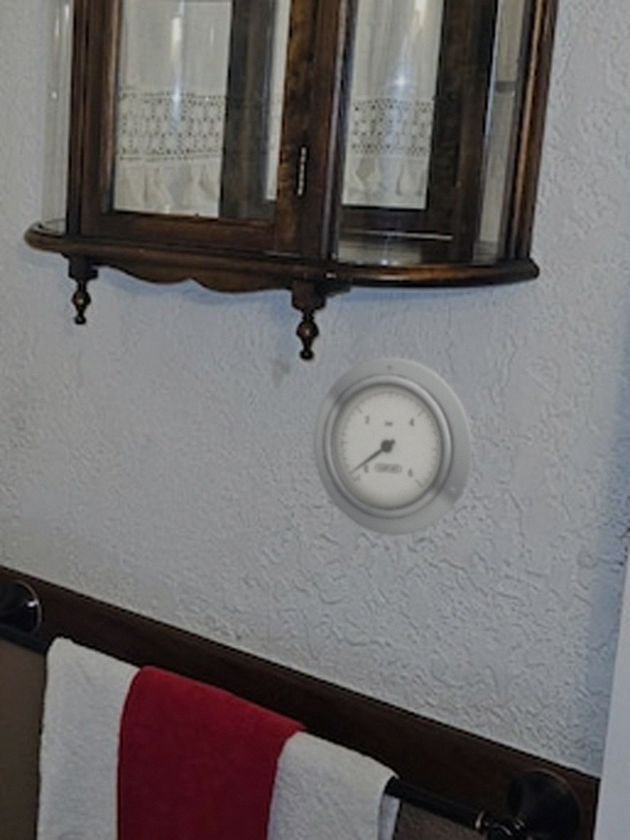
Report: 0.2bar
